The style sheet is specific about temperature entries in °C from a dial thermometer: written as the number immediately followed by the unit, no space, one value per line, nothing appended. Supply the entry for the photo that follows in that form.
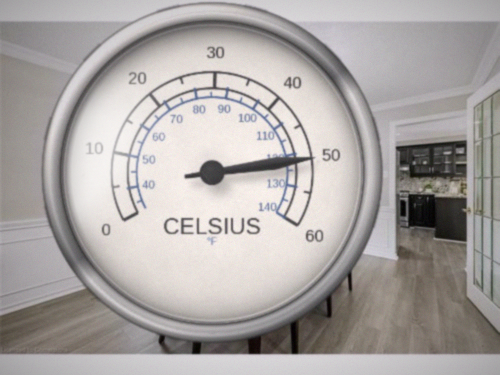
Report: 50°C
